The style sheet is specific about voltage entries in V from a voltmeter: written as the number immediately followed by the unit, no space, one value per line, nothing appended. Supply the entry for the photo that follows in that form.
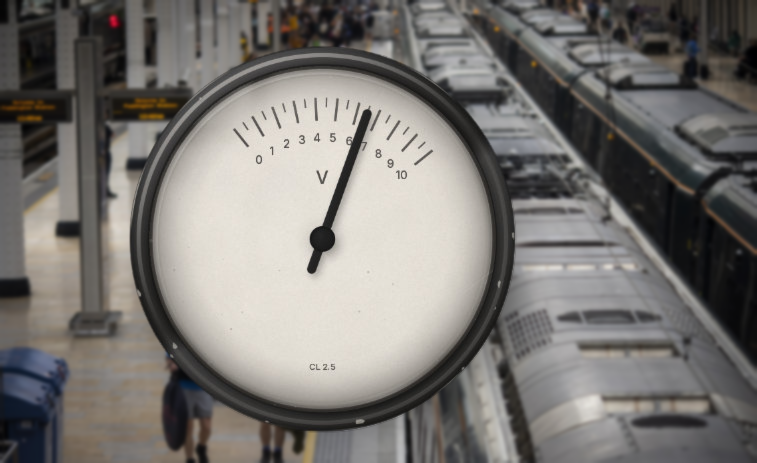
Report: 6.5V
